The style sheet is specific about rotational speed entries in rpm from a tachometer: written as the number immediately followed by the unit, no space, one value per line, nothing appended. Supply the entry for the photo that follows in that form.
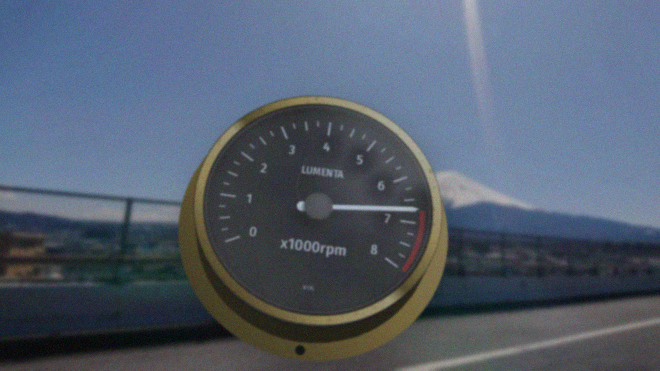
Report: 6750rpm
